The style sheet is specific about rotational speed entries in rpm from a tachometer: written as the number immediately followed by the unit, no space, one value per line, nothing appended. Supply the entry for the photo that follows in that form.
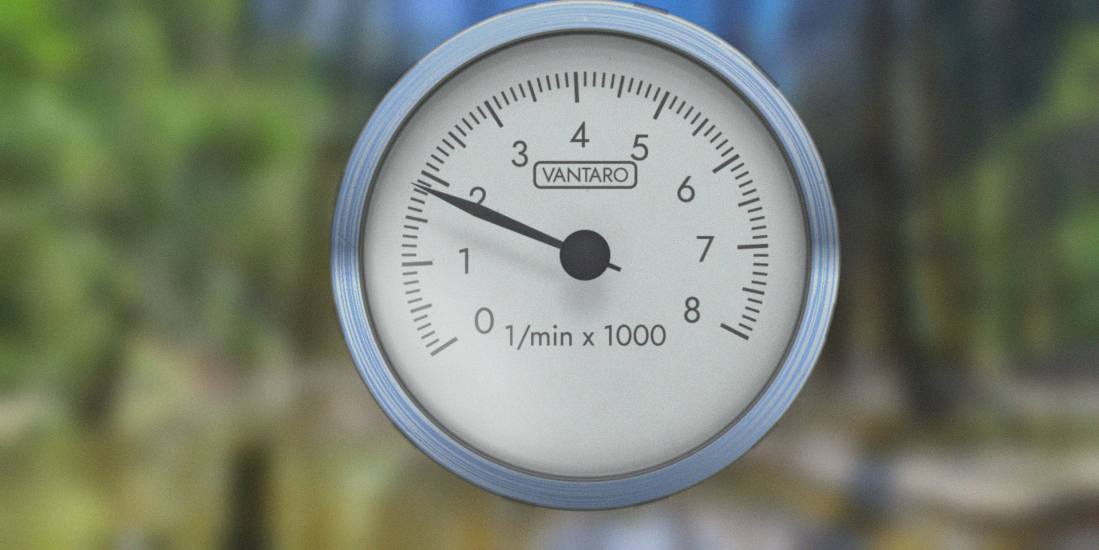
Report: 1850rpm
